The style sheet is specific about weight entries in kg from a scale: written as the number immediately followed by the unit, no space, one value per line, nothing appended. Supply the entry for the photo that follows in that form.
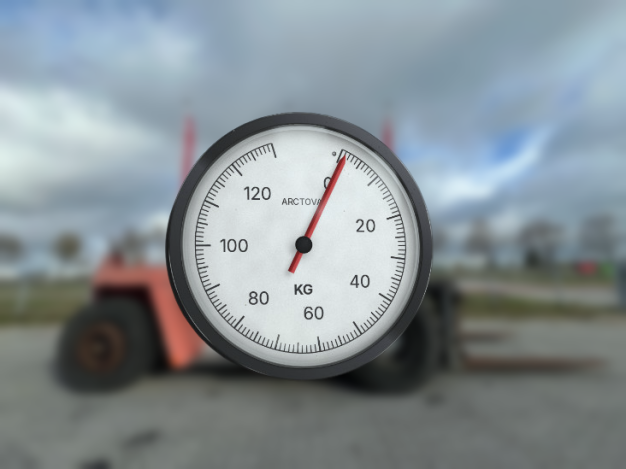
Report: 1kg
